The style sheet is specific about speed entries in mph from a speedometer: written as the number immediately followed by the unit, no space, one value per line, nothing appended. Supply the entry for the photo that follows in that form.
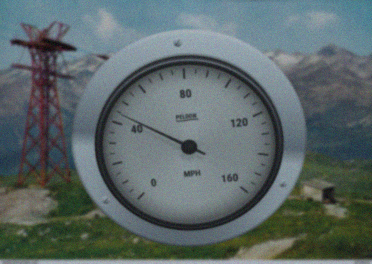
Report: 45mph
